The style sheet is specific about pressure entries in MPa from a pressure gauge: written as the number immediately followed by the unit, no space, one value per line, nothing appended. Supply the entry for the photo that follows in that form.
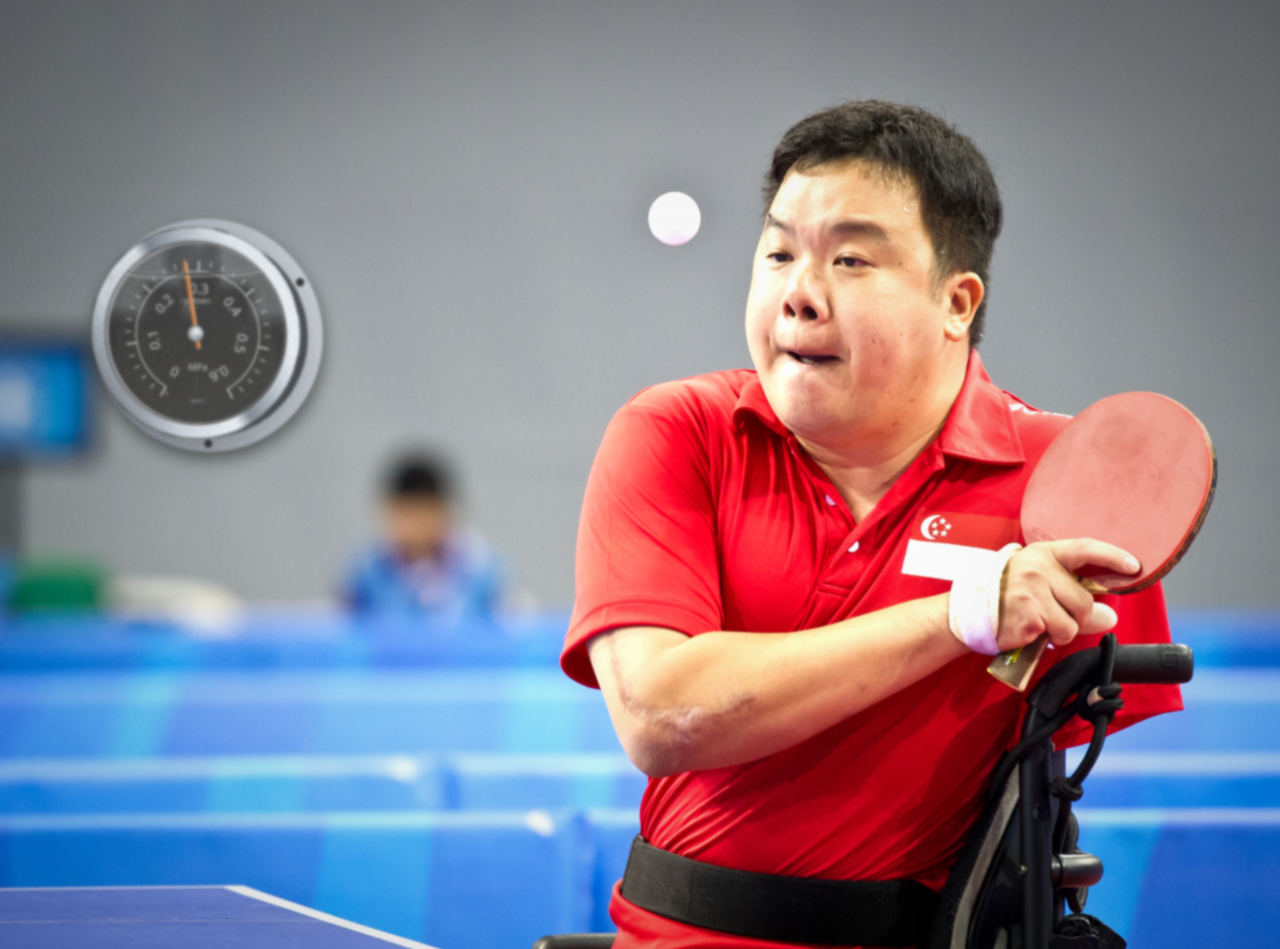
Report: 0.28MPa
